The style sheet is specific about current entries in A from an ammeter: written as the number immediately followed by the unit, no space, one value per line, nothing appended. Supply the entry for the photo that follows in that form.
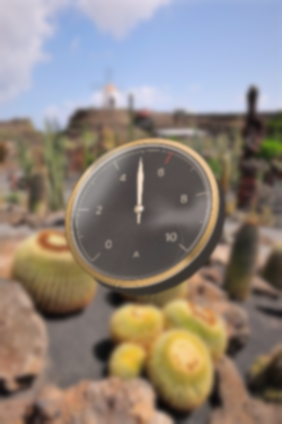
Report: 5A
